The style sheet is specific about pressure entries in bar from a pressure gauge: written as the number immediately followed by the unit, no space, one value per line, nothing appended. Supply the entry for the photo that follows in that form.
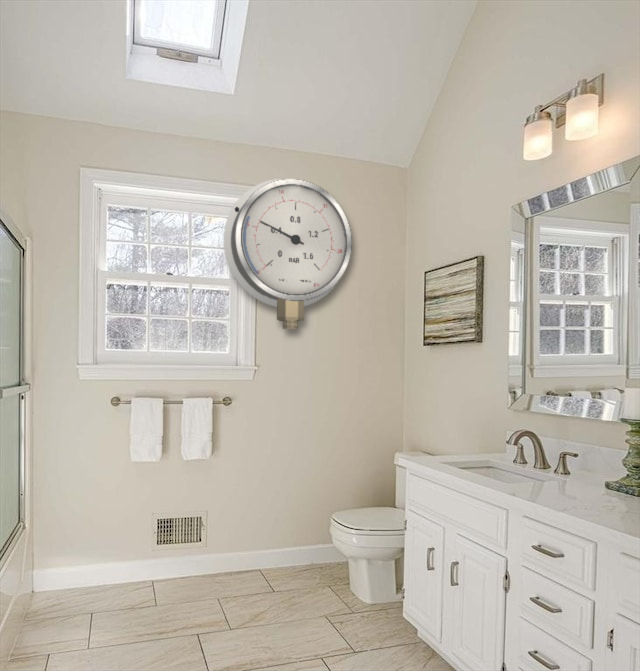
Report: 0.4bar
